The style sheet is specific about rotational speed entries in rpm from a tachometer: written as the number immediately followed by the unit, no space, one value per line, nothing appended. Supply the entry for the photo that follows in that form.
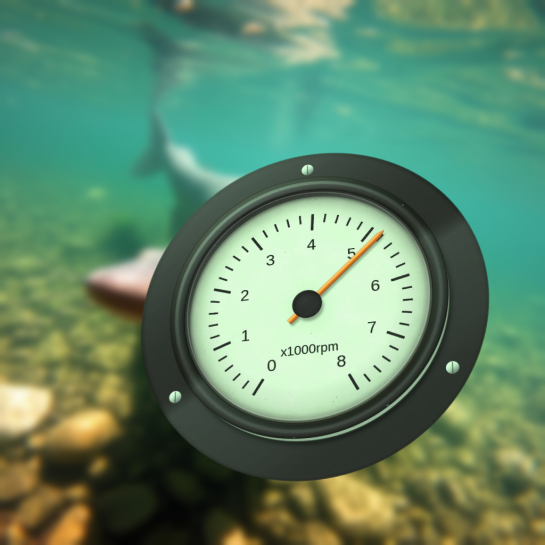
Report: 5200rpm
